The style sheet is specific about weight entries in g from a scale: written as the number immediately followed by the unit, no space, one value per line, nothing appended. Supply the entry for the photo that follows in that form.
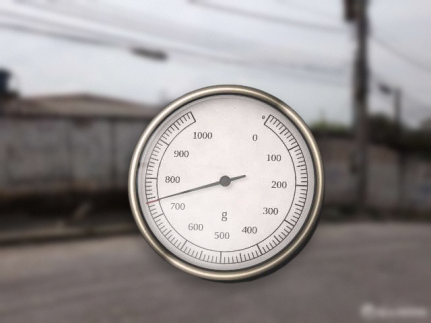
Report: 740g
